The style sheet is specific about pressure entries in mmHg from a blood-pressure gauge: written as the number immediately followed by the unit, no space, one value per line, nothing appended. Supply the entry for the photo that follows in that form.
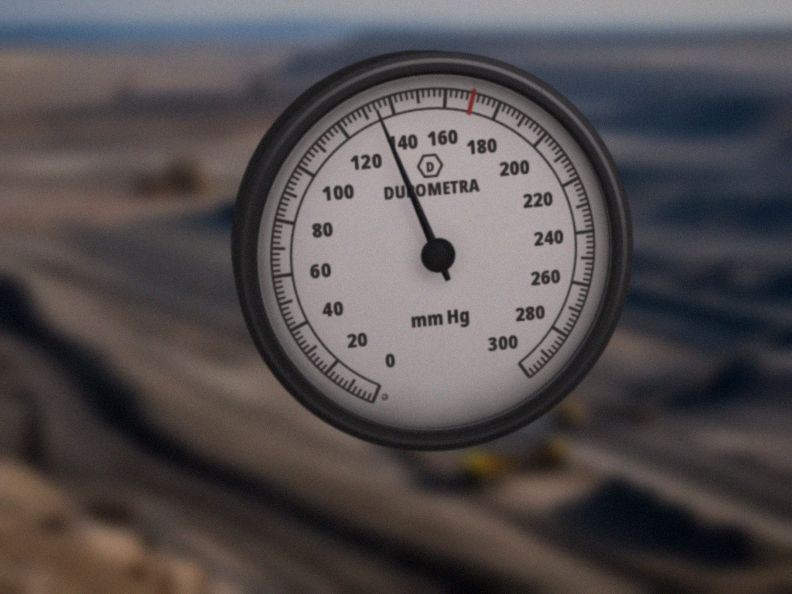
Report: 134mmHg
